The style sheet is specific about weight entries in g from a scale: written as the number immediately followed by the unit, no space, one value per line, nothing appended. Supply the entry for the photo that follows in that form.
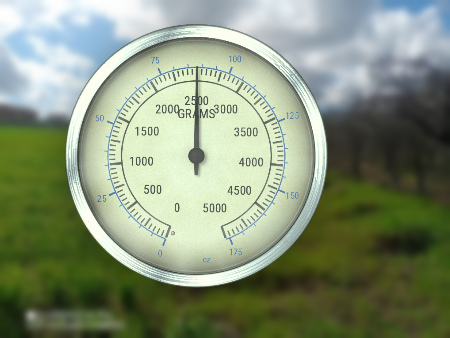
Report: 2500g
